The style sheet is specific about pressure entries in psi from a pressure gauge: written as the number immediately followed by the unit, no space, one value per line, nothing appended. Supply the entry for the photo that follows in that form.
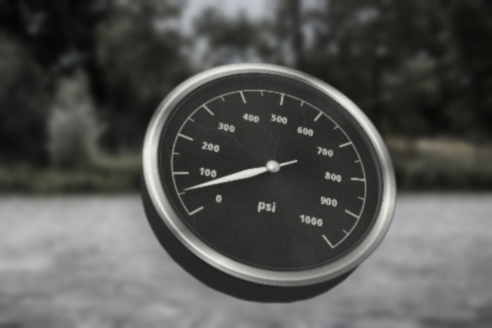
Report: 50psi
